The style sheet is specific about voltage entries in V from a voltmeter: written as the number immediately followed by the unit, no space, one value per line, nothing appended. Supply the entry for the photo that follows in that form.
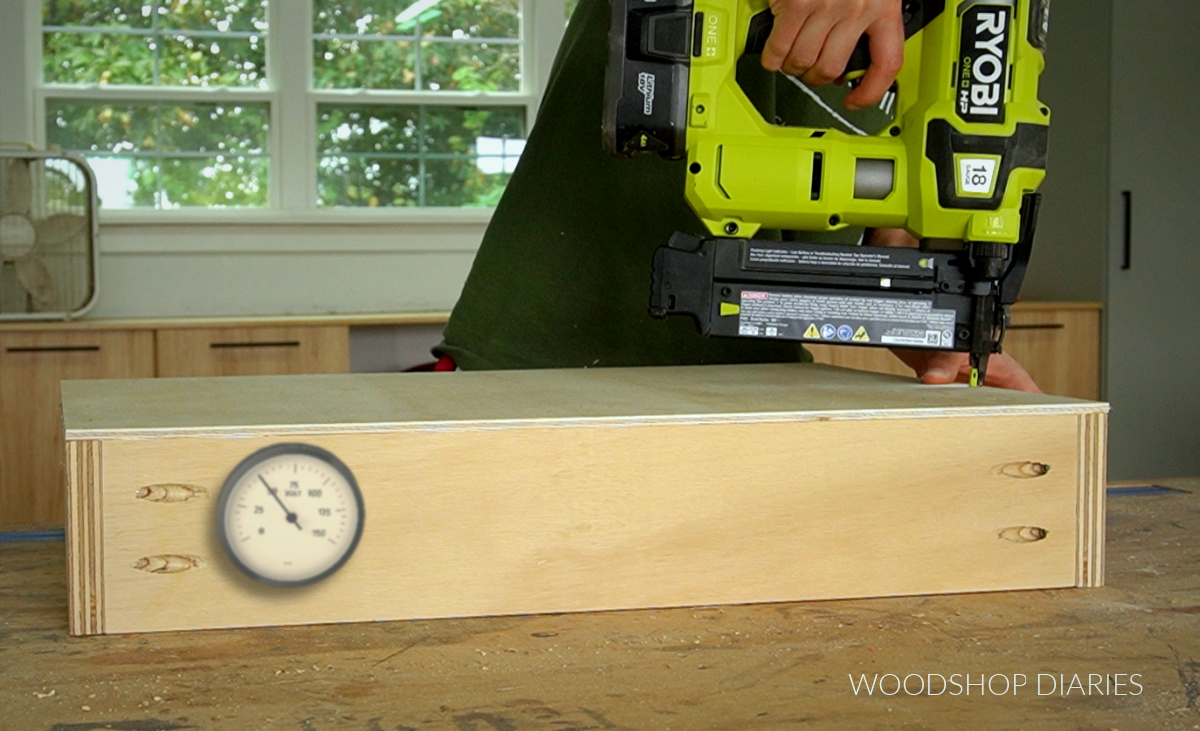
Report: 50V
